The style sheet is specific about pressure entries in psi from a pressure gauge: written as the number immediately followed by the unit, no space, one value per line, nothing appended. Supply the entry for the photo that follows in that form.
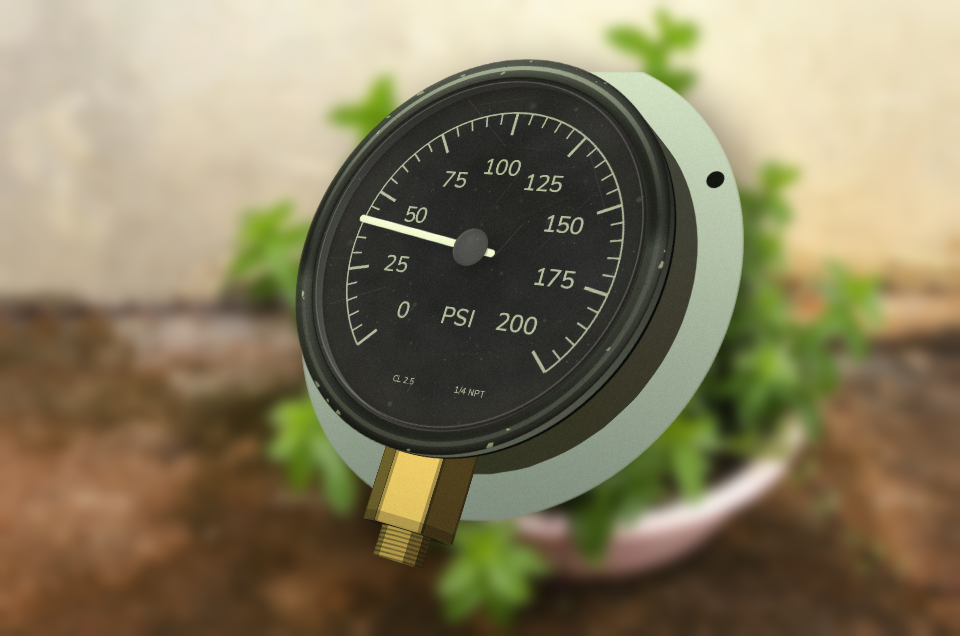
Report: 40psi
